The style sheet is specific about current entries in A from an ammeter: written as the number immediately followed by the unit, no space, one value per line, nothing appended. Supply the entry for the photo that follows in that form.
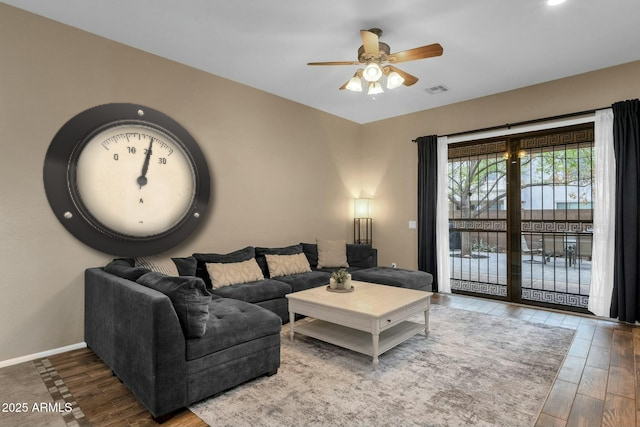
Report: 20A
